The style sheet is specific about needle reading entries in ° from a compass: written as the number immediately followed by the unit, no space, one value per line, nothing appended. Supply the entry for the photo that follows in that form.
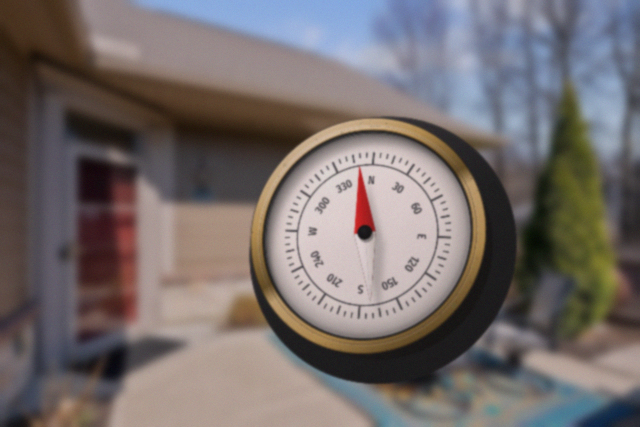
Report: 350°
